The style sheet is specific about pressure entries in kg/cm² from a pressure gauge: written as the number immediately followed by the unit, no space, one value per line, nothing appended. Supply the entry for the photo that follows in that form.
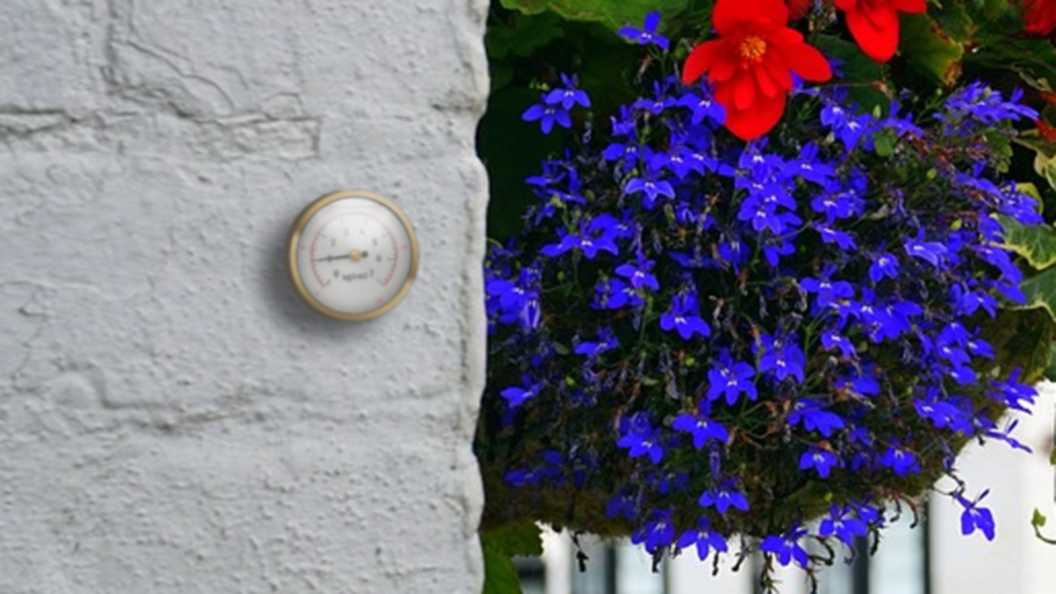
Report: 1kg/cm²
